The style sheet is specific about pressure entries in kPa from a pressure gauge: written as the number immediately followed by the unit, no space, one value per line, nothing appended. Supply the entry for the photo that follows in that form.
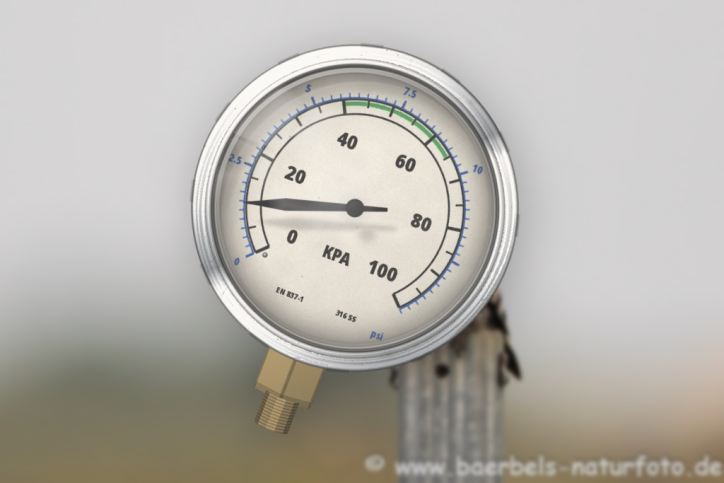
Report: 10kPa
